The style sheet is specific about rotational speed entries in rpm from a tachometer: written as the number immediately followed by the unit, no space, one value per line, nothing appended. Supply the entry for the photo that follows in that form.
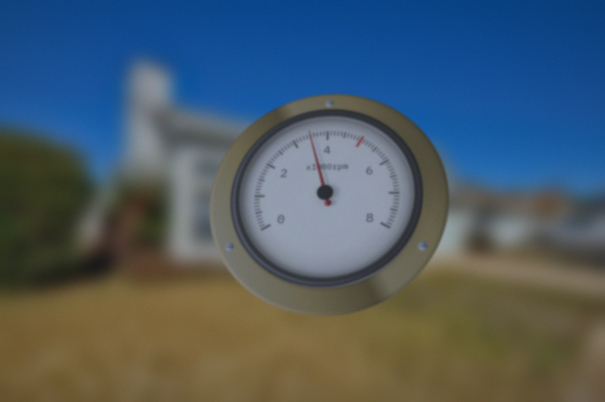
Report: 3500rpm
